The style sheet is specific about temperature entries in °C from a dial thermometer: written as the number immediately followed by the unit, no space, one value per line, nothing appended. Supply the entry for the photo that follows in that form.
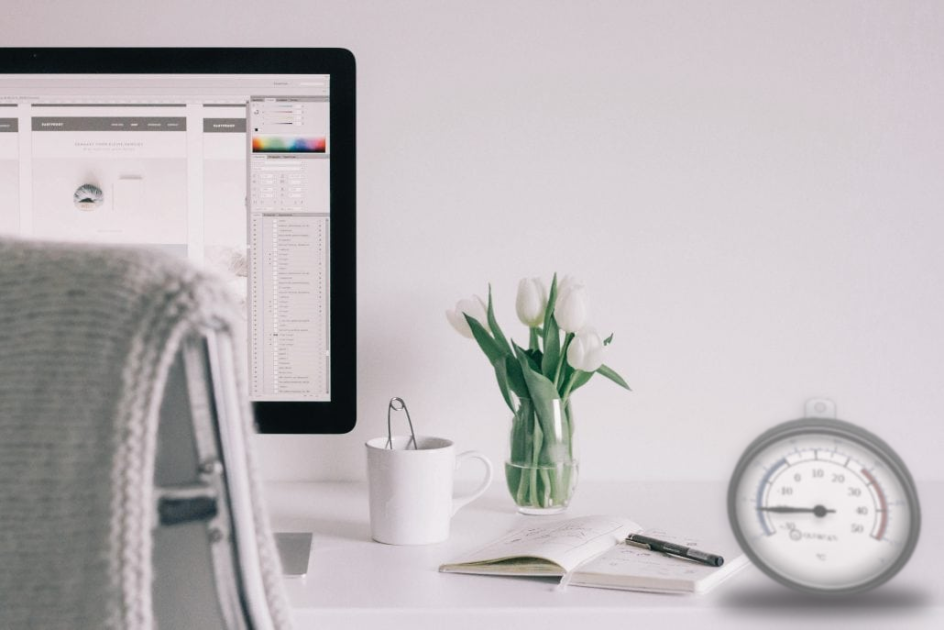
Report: -20°C
